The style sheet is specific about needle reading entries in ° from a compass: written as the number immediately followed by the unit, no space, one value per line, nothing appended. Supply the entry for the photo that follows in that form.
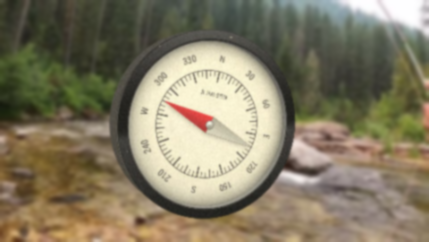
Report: 285°
